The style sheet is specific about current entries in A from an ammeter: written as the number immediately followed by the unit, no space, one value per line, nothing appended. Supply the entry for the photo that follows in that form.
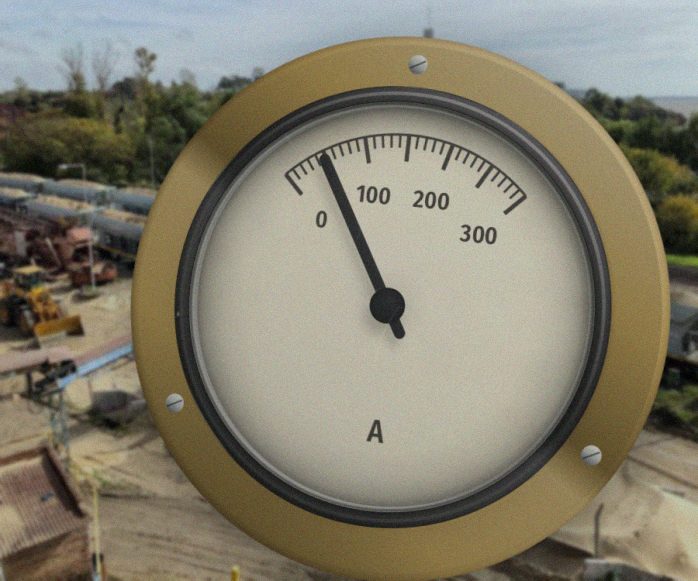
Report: 50A
